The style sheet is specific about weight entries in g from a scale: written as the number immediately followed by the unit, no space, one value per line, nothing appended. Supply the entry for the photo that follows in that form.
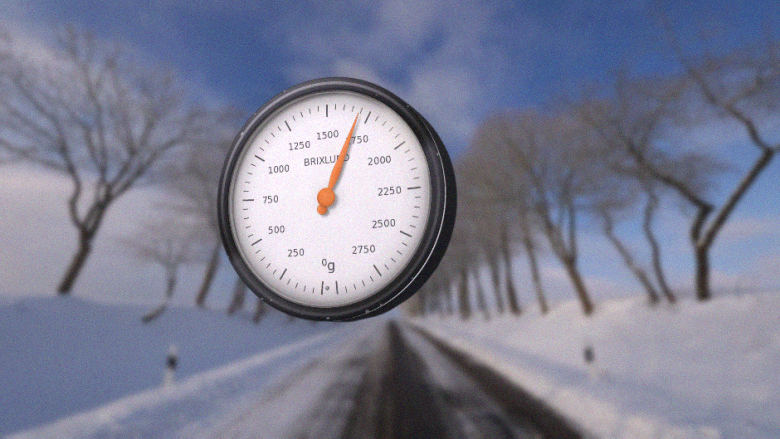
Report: 1700g
